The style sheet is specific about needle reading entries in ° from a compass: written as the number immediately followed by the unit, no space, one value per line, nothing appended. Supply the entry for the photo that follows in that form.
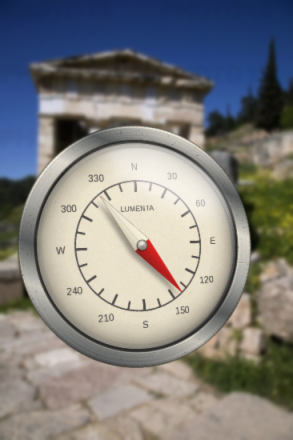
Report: 142.5°
